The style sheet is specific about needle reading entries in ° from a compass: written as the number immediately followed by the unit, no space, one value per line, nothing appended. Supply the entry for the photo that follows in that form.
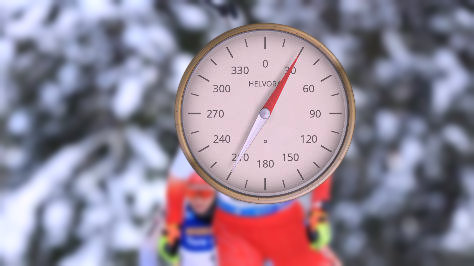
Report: 30°
